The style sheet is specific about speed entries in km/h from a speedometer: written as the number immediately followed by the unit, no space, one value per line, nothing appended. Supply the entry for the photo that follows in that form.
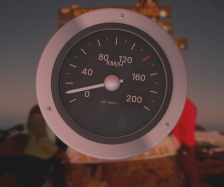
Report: 10km/h
